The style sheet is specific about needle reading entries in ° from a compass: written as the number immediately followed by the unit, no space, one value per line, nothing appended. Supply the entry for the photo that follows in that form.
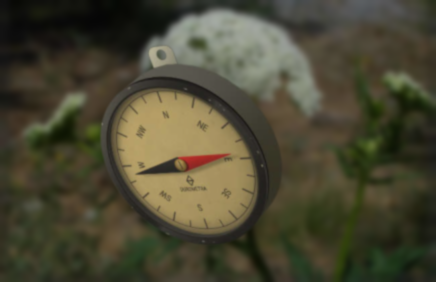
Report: 82.5°
